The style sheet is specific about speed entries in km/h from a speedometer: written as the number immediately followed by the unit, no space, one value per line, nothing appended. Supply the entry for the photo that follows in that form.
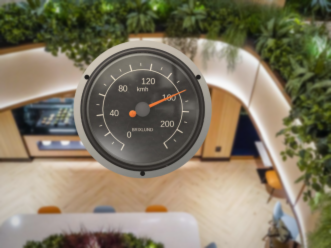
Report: 160km/h
